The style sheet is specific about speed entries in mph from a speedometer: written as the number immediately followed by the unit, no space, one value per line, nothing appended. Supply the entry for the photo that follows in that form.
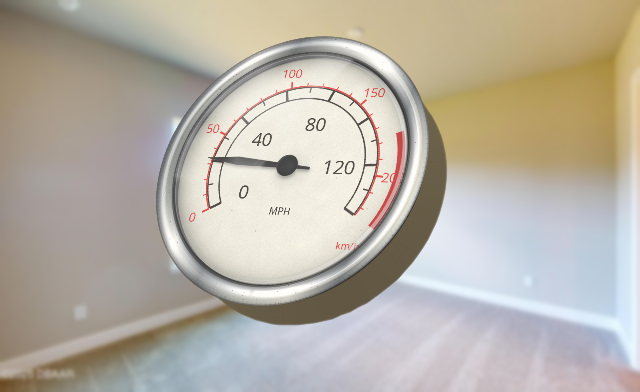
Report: 20mph
